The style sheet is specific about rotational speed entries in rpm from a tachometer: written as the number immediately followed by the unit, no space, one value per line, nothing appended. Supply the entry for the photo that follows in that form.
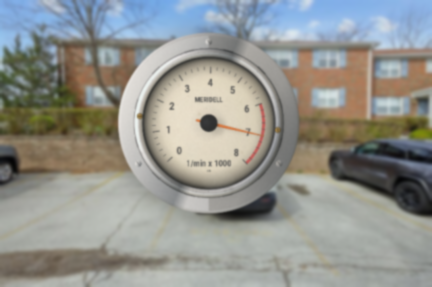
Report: 7000rpm
